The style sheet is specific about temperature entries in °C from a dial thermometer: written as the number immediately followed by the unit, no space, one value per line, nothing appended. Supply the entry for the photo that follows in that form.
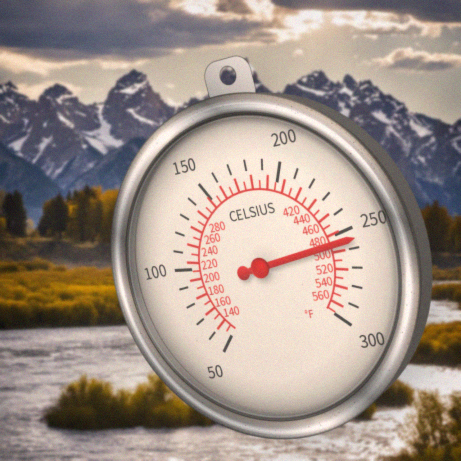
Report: 255°C
